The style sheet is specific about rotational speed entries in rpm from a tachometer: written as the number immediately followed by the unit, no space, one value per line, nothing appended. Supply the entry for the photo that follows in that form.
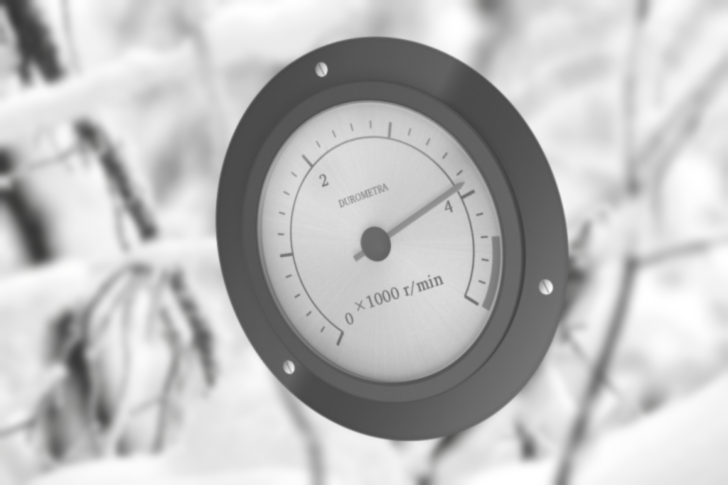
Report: 3900rpm
